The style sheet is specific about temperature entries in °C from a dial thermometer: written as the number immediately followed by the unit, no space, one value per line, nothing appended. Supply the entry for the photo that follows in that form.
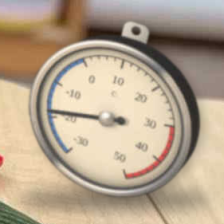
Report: -18°C
